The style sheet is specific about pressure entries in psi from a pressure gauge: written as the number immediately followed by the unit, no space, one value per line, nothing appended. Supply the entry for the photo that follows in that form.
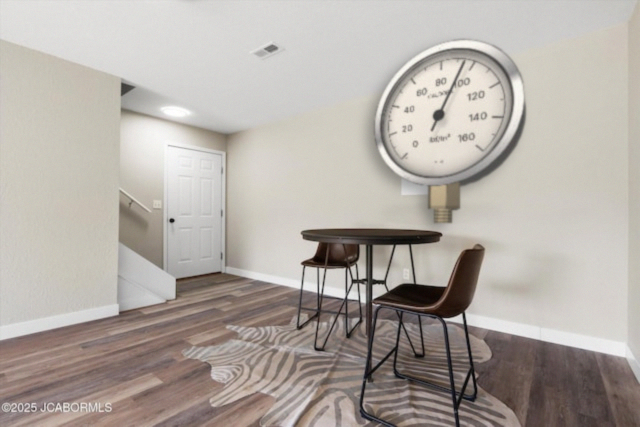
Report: 95psi
